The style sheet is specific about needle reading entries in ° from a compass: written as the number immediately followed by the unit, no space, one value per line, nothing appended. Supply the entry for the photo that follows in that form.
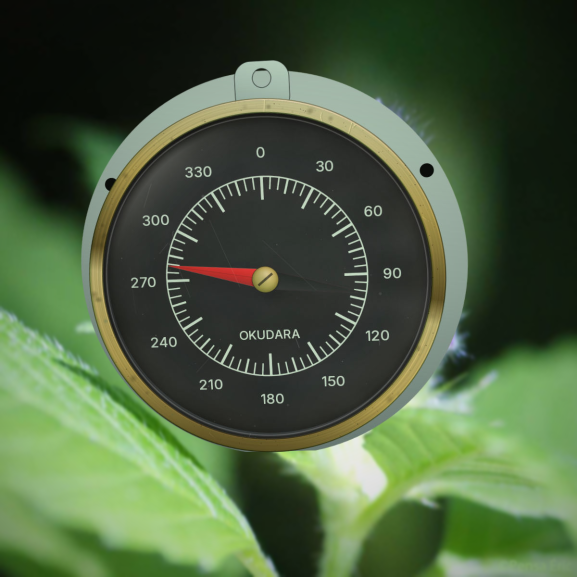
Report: 280°
